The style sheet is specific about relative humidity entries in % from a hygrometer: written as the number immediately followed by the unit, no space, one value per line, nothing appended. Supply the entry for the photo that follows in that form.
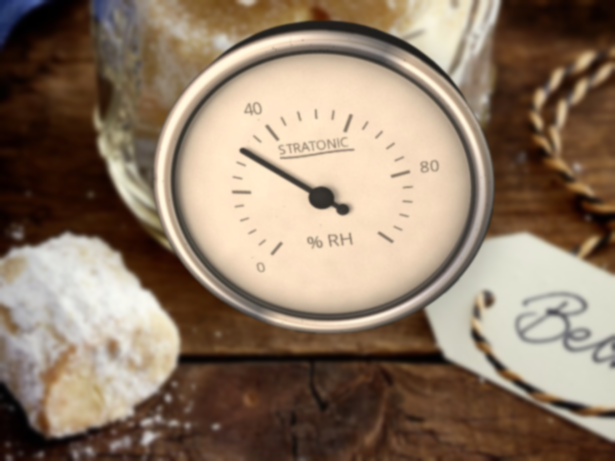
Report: 32%
